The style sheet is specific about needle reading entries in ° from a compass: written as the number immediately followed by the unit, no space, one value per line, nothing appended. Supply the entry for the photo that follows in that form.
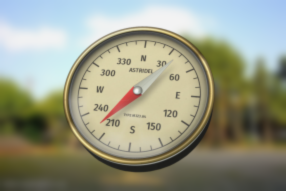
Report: 220°
